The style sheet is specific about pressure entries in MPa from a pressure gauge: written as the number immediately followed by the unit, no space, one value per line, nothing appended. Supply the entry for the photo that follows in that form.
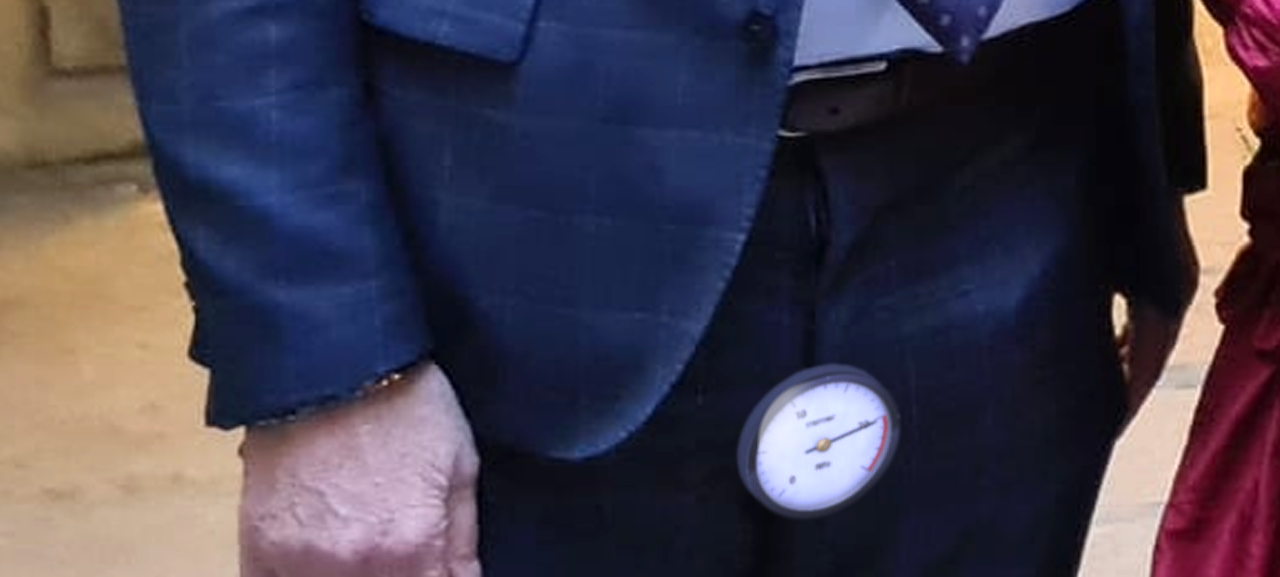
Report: 20MPa
